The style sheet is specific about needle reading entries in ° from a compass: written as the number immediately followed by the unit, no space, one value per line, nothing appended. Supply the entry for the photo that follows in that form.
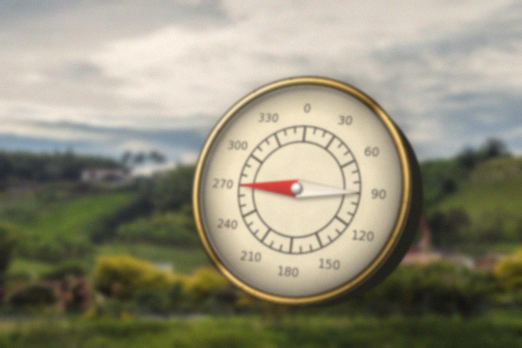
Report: 270°
